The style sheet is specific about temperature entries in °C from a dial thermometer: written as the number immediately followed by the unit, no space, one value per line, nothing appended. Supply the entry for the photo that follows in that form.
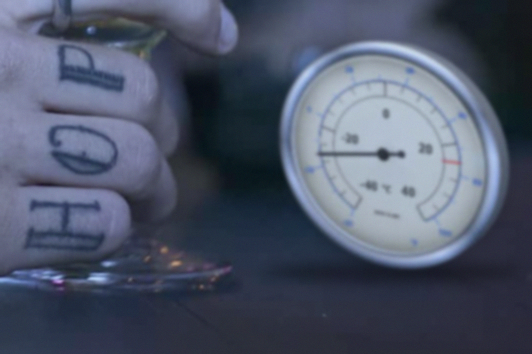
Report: -26°C
